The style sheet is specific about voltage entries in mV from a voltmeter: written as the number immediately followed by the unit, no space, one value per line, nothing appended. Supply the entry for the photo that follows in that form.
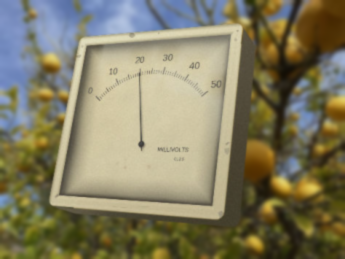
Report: 20mV
